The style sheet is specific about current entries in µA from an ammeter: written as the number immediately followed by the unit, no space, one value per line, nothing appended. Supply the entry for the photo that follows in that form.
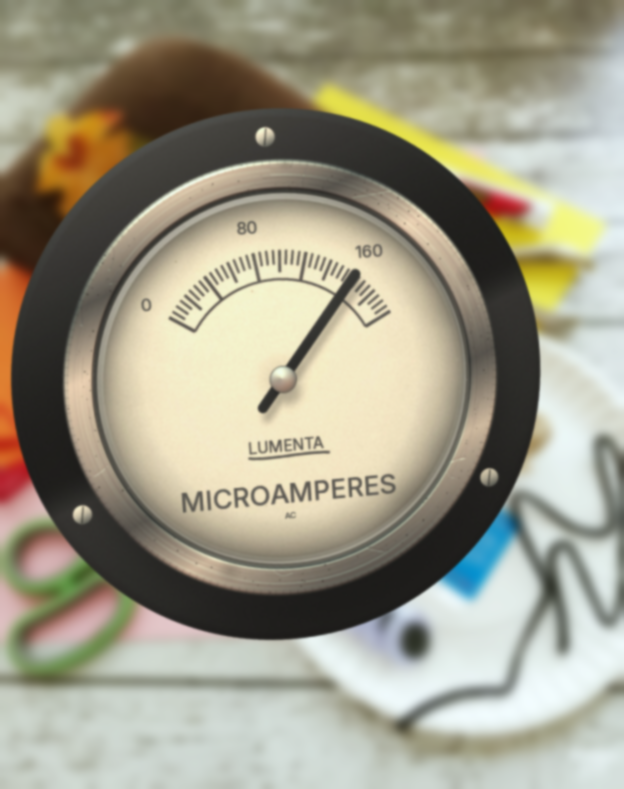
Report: 160µA
